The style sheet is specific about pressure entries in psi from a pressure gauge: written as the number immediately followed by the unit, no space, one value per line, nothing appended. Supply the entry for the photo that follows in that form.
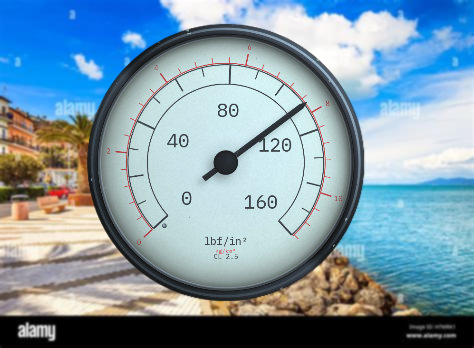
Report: 110psi
